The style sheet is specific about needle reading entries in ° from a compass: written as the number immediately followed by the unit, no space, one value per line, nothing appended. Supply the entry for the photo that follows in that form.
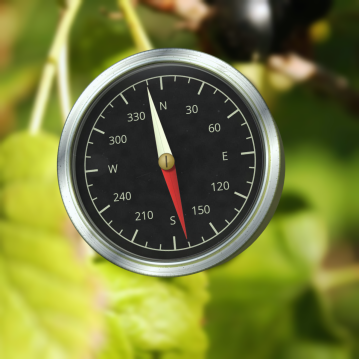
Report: 170°
